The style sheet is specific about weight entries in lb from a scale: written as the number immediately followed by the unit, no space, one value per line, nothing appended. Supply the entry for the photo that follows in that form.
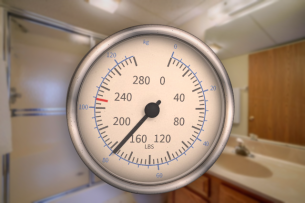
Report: 176lb
